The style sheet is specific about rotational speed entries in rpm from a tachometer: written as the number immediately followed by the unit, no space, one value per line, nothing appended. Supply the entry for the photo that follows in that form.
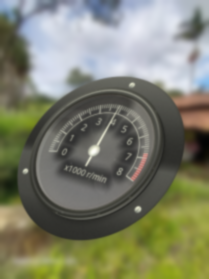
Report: 4000rpm
